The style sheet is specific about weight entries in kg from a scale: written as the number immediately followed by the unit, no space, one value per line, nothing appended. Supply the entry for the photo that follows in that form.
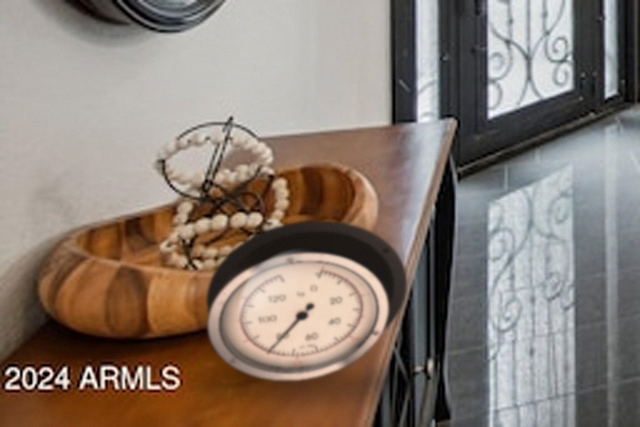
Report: 80kg
